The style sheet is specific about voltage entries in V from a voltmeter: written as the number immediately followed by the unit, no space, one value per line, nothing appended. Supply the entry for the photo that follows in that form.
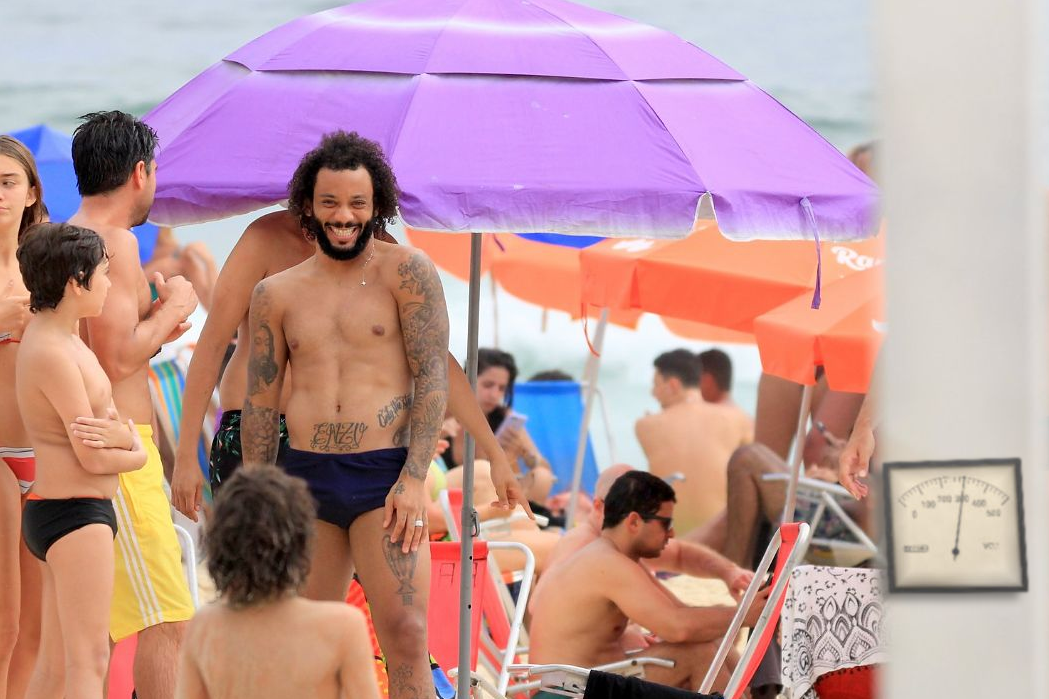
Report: 300V
